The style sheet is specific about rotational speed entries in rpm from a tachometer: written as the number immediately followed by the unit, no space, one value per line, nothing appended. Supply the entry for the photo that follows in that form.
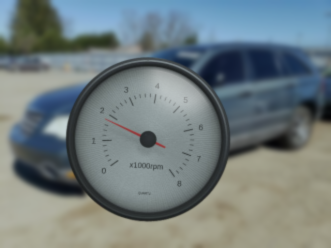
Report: 1800rpm
